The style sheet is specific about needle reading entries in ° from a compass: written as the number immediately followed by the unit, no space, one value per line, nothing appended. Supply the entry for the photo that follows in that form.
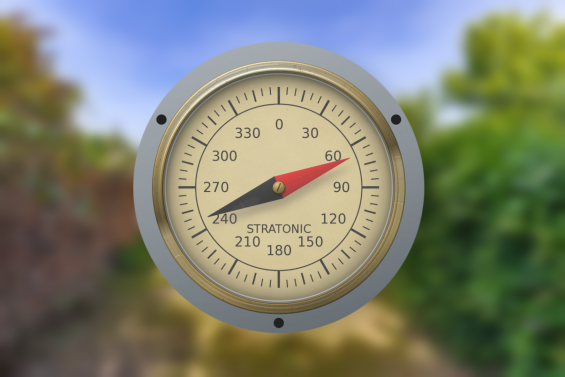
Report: 67.5°
